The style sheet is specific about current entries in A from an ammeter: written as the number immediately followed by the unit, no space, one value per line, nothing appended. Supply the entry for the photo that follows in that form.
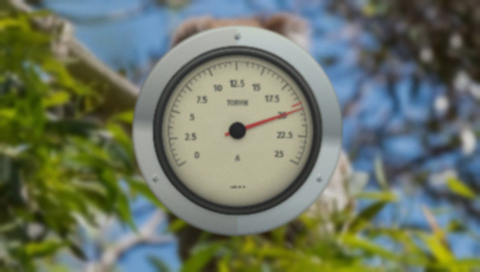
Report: 20A
